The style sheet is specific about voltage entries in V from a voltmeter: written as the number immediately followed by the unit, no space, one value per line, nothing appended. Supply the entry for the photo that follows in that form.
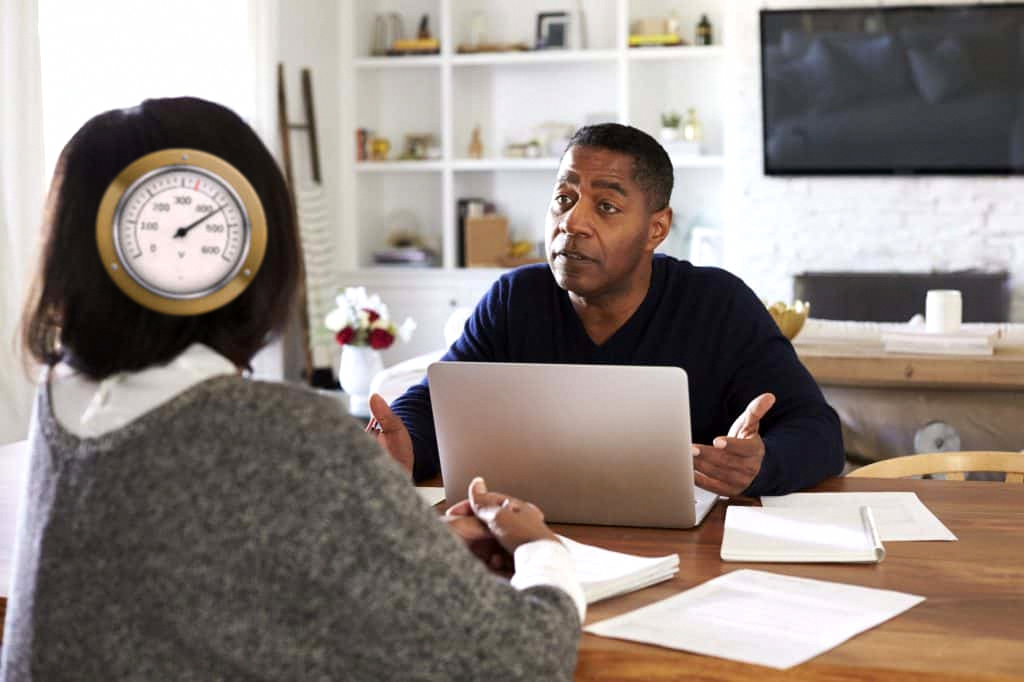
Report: 440V
